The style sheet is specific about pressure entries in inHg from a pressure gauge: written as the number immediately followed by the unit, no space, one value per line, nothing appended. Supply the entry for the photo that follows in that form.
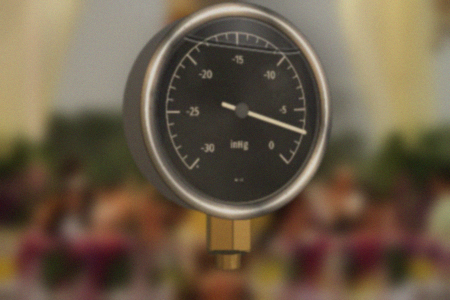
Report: -3inHg
